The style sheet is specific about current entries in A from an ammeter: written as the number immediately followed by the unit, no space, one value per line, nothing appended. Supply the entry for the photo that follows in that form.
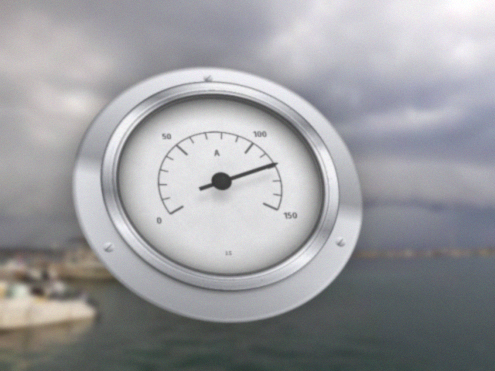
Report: 120A
